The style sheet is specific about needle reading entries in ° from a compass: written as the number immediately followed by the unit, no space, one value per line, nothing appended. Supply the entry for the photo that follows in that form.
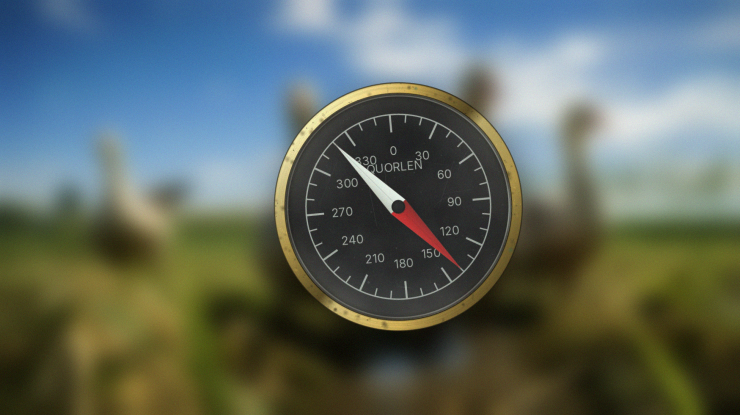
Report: 140°
